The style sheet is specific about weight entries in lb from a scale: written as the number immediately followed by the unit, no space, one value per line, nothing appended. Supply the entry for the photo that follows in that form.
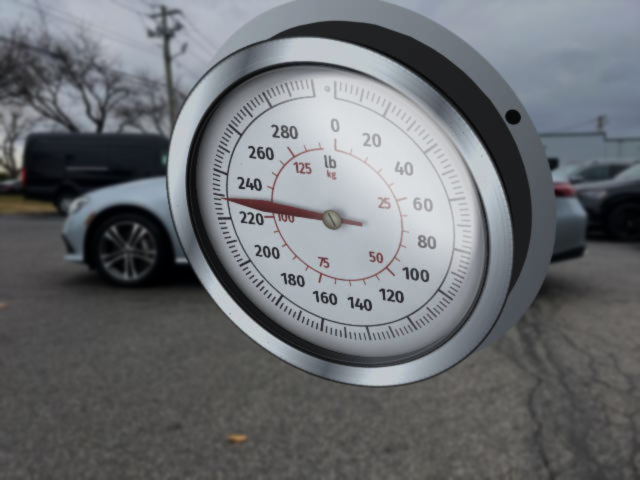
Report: 230lb
